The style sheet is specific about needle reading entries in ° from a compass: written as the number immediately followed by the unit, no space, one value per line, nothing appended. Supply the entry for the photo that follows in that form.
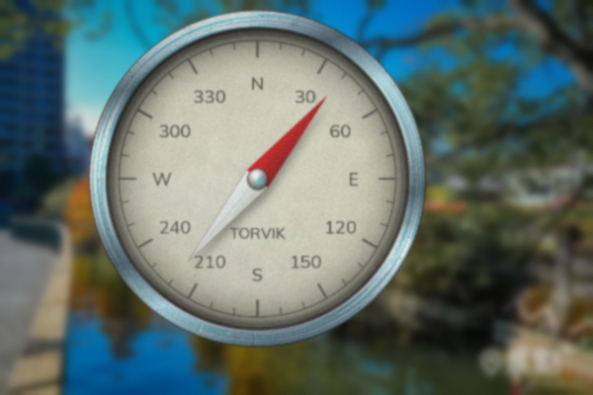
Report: 40°
